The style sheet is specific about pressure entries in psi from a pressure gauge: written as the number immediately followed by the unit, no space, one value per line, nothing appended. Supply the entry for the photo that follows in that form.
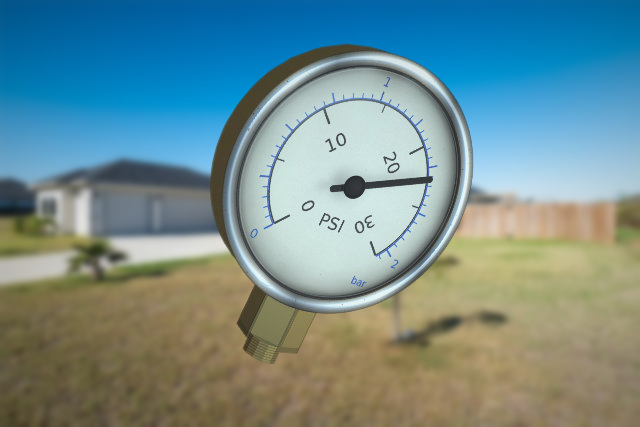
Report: 22.5psi
